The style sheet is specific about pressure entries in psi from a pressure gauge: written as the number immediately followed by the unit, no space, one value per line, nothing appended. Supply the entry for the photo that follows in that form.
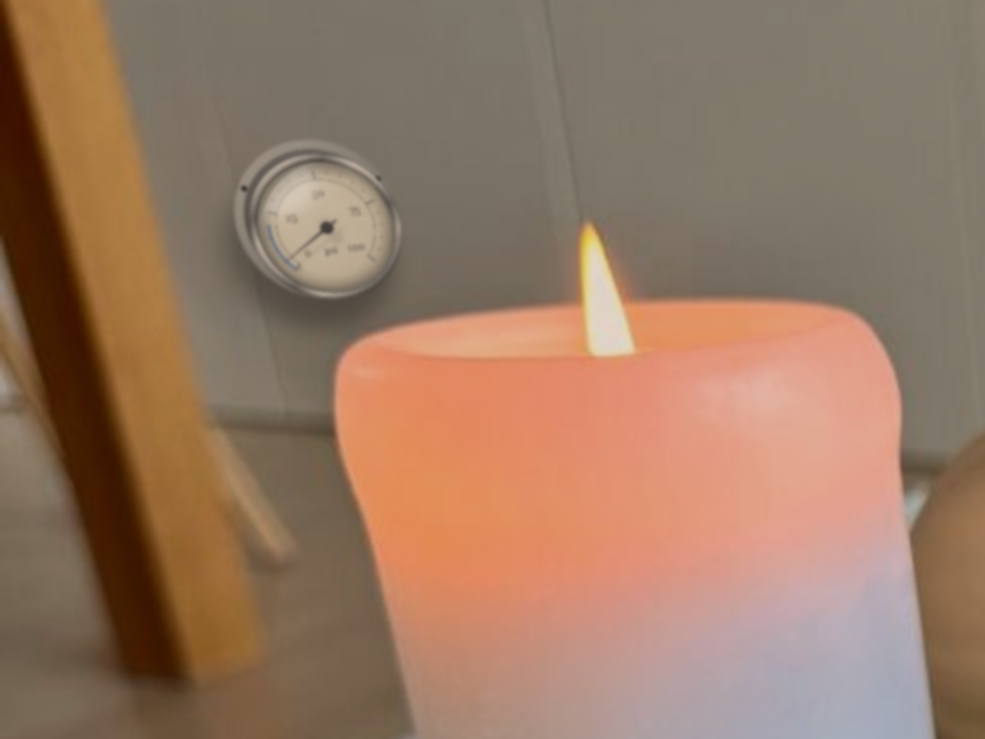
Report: 5psi
